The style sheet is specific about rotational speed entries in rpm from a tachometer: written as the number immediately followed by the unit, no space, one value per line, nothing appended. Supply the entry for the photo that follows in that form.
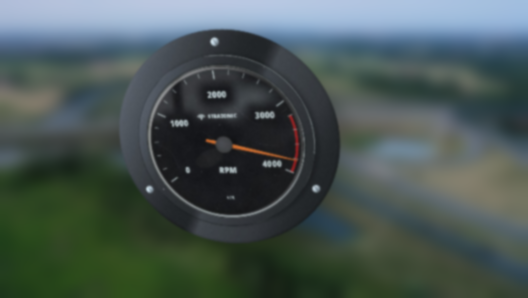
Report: 3800rpm
